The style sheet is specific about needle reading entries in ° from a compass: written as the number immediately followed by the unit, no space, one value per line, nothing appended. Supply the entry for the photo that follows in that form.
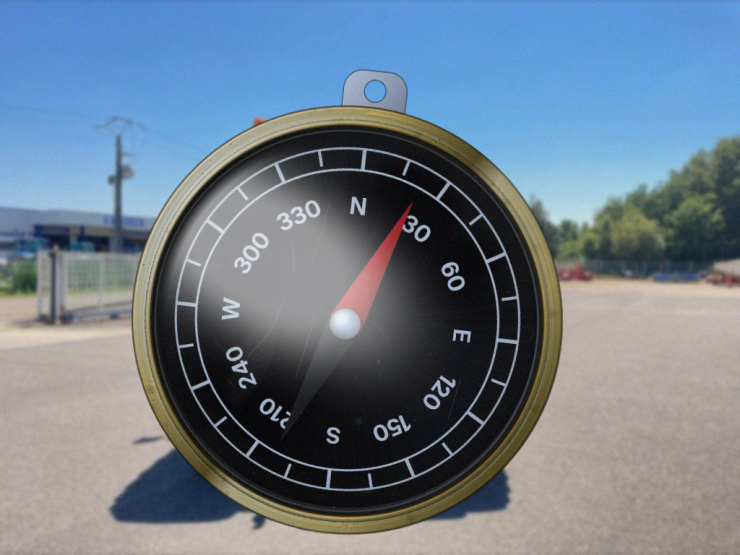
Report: 22.5°
